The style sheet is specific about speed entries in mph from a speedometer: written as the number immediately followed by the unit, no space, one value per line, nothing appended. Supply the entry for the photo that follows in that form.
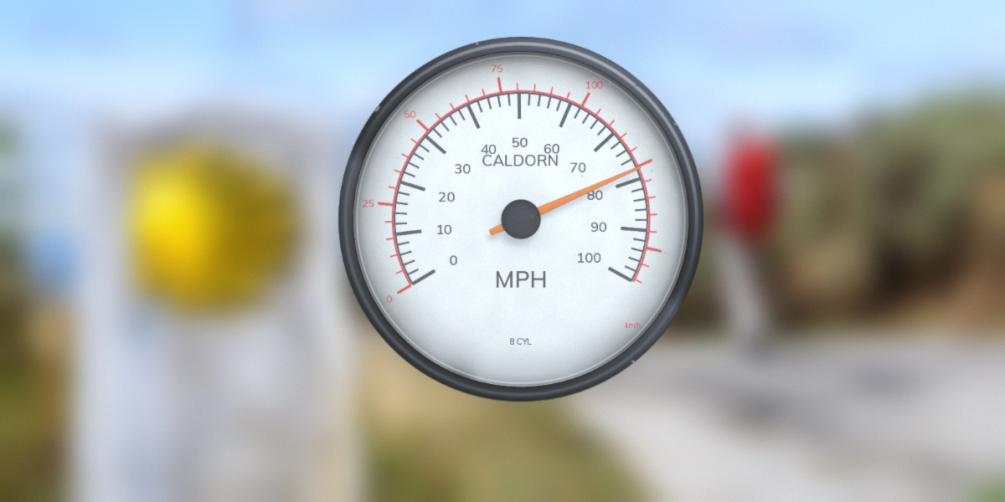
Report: 78mph
